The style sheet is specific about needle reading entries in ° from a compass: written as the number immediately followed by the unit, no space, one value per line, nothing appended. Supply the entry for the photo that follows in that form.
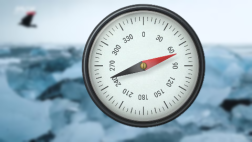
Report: 70°
